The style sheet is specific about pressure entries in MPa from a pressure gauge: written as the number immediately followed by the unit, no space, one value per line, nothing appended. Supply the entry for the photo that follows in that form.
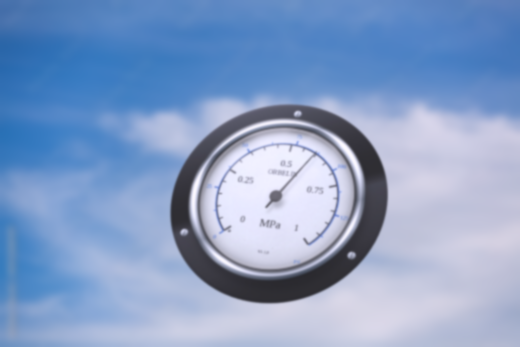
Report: 0.6MPa
